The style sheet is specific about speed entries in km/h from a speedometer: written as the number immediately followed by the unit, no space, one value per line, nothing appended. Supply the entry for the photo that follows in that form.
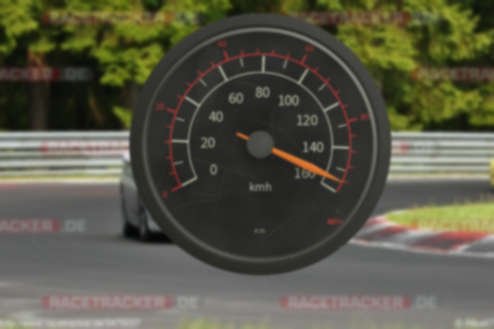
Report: 155km/h
